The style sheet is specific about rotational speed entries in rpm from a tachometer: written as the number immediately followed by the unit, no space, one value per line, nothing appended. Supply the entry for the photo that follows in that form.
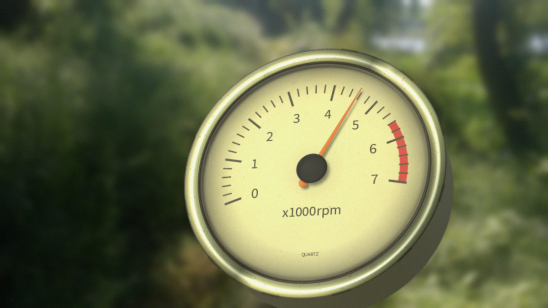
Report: 4600rpm
